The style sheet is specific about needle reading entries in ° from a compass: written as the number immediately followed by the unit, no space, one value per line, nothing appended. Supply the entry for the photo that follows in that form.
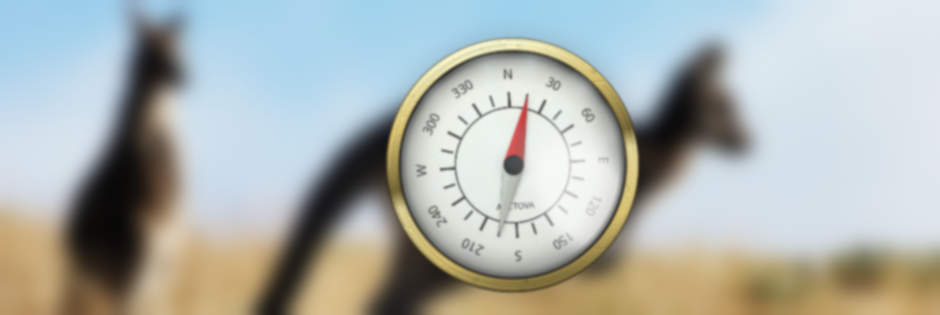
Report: 15°
